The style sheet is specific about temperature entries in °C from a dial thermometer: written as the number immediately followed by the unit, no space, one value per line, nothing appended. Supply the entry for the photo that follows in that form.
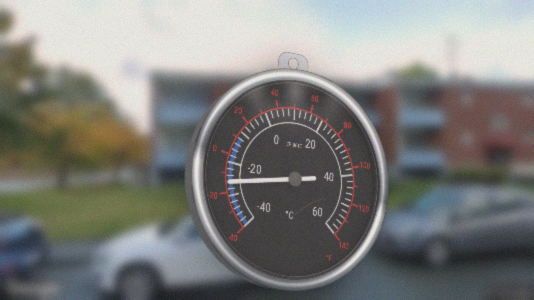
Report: -26°C
